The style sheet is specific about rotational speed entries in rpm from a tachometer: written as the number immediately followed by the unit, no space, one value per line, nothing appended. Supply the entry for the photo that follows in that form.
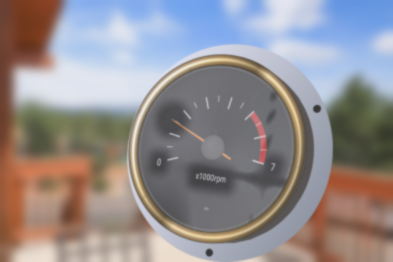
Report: 1500rpm
